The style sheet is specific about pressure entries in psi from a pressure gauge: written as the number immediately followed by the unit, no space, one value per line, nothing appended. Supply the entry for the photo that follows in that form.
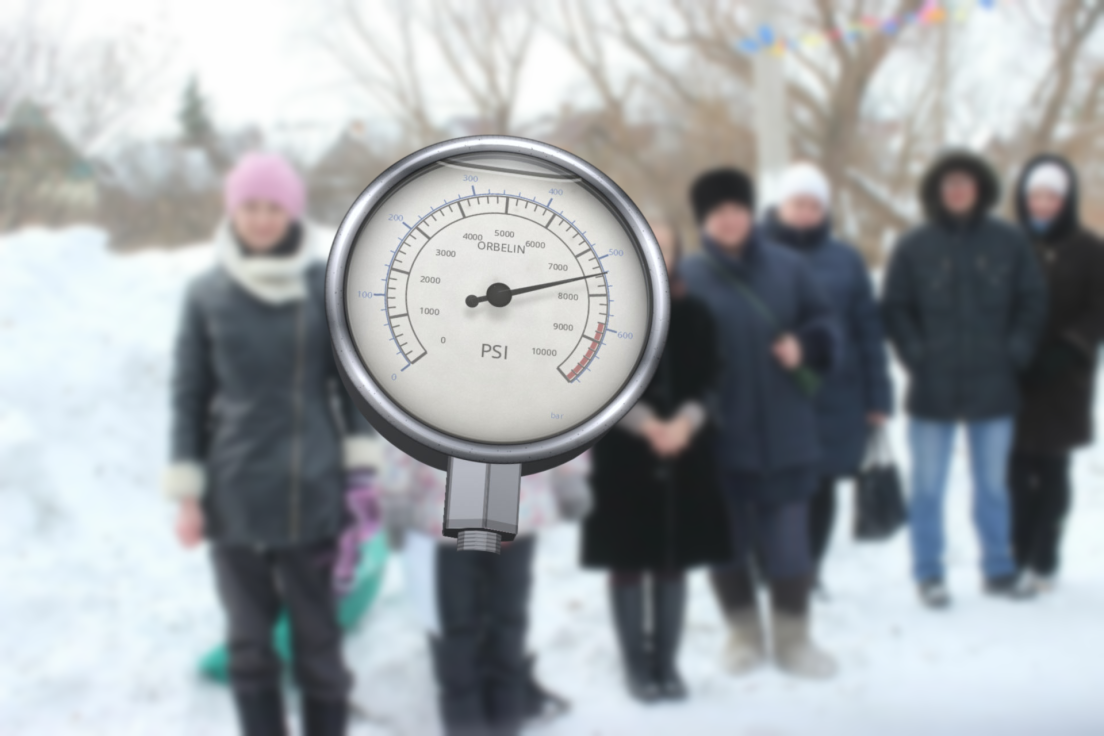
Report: 7600psi
